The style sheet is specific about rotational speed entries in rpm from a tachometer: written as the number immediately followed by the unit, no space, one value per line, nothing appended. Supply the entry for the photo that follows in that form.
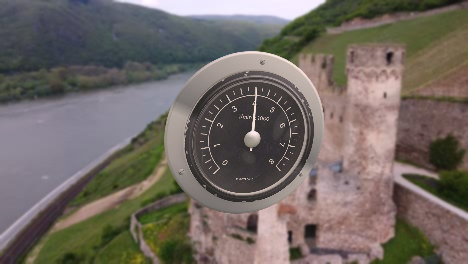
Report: 4000rpm
